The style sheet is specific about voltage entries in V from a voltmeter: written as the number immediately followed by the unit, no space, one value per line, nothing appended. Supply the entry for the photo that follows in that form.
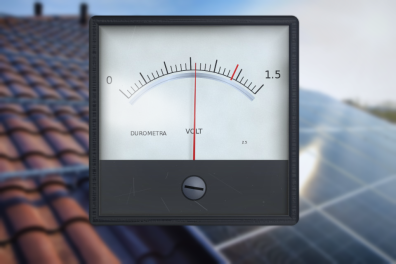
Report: 0.8V
